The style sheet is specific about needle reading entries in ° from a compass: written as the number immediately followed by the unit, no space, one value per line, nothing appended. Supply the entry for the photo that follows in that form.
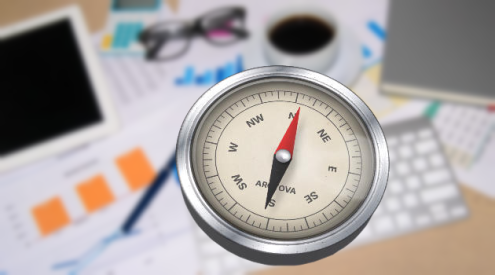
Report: 5°
